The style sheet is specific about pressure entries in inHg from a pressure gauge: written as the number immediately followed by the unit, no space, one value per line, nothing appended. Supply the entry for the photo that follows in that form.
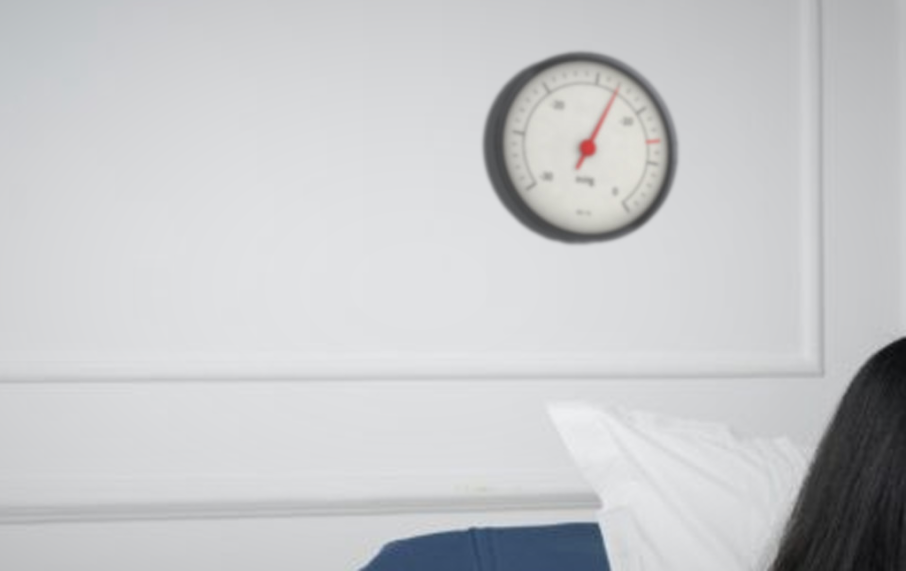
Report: -13inHg
